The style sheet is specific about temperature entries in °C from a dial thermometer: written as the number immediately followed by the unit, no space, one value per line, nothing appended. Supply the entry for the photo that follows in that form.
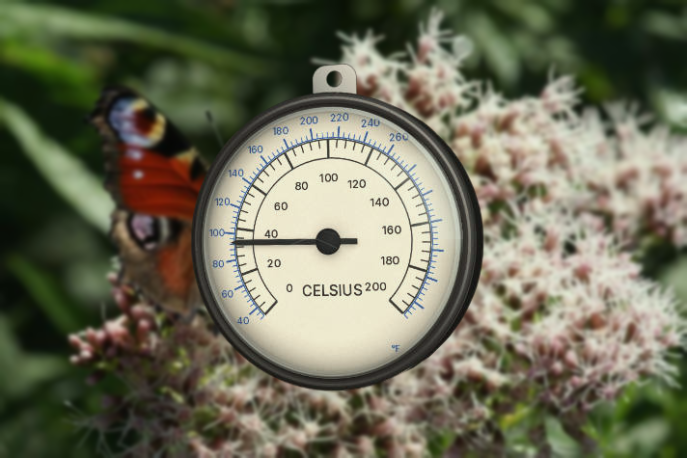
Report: 34°C
